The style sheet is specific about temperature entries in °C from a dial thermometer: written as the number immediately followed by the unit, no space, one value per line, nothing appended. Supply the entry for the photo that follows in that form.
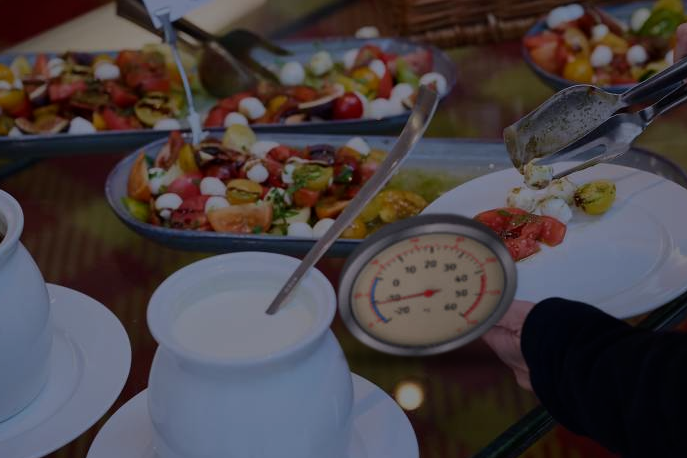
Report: -10°C
